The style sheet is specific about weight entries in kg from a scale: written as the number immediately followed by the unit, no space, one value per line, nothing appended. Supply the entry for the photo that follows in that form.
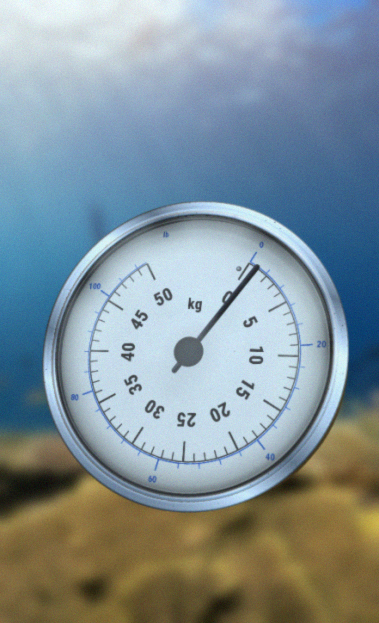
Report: 1kg
